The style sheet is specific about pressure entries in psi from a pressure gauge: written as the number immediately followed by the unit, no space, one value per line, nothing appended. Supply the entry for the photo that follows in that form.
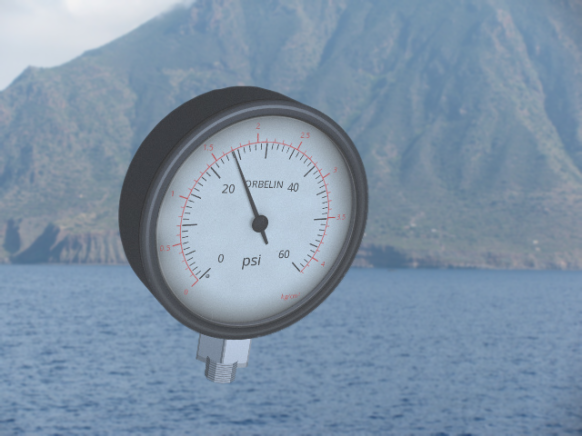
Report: 24psi
